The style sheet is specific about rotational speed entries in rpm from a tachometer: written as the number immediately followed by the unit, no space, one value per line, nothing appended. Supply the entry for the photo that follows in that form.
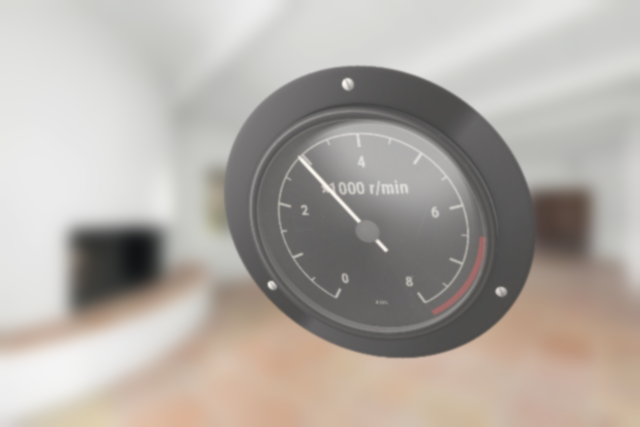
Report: 3000rpm
